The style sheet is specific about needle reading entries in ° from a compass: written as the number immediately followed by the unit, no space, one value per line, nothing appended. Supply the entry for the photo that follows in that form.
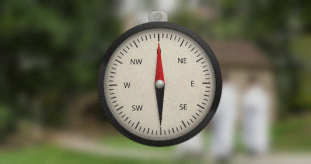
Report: 0°
